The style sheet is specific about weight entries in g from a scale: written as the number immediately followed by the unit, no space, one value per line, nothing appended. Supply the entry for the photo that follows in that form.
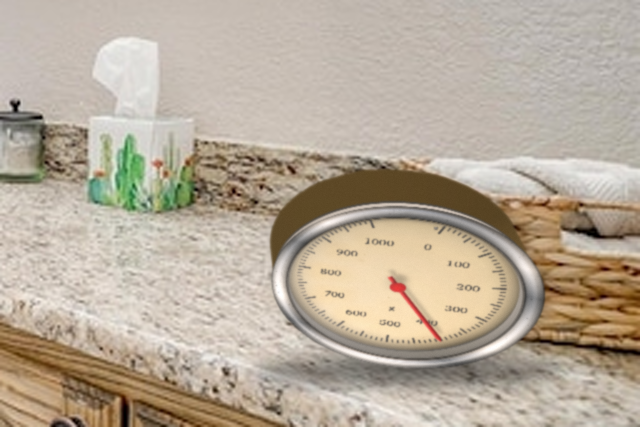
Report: 400g
